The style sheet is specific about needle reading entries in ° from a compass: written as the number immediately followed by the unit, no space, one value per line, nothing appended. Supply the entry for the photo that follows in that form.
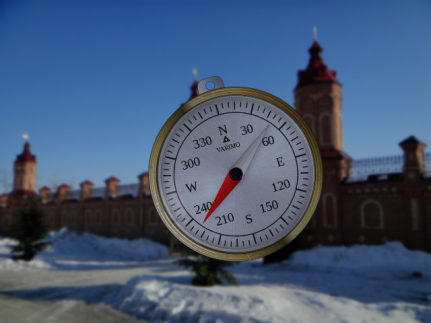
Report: 230°
